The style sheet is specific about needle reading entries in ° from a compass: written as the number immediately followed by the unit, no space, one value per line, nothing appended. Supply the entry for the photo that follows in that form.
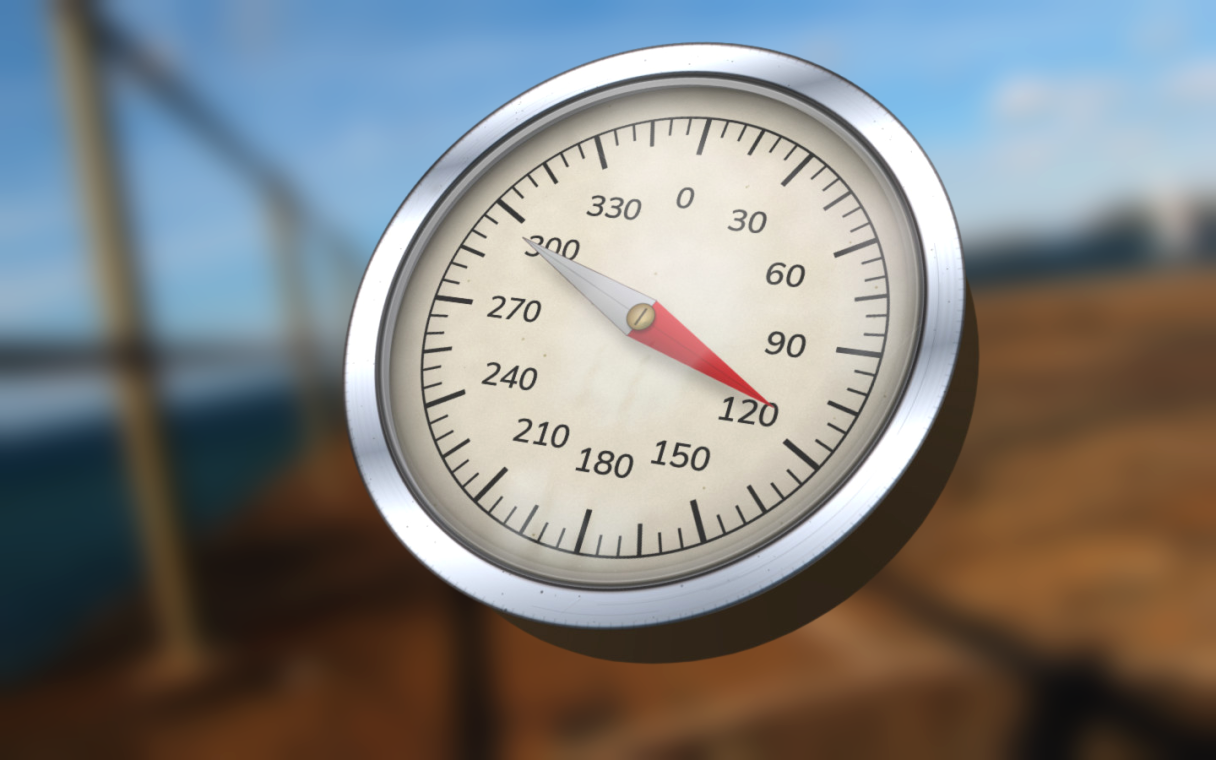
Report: 115°
